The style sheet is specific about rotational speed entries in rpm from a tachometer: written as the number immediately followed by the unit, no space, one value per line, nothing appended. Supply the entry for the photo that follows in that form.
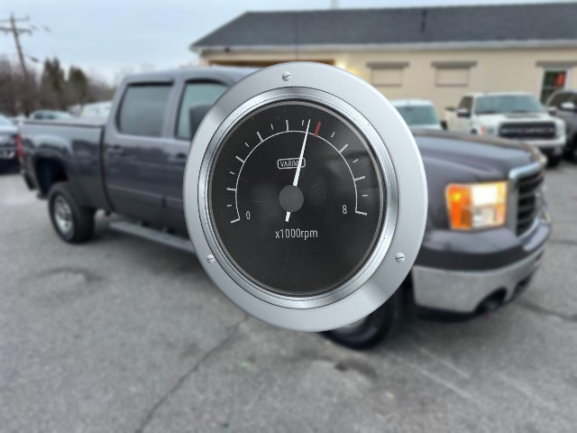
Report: 4750rpm
